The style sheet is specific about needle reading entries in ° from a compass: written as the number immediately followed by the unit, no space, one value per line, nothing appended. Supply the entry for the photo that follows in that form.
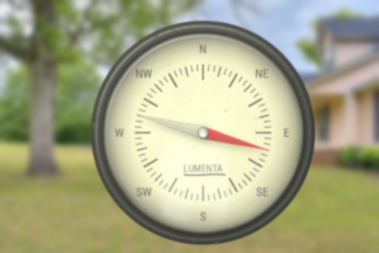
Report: 105°
